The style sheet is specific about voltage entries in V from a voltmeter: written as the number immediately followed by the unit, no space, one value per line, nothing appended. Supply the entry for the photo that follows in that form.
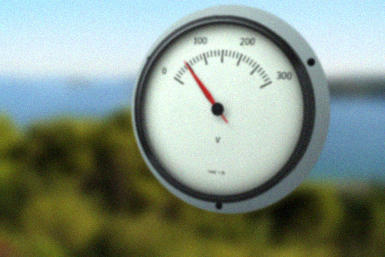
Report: 50V
